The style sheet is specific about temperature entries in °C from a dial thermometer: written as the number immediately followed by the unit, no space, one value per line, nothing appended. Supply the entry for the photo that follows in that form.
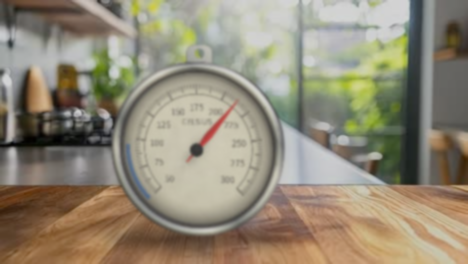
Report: 212.5°C
